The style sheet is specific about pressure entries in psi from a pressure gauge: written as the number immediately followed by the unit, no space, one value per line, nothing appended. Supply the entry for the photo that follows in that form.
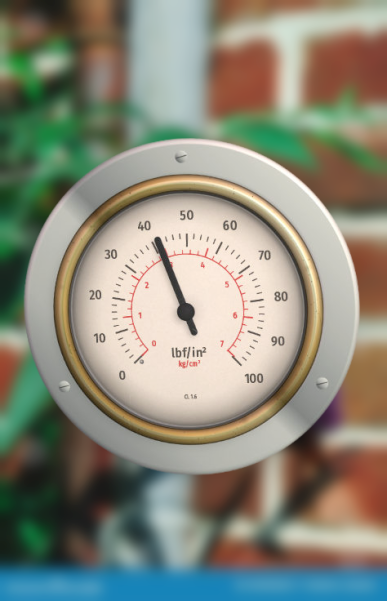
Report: 42psi
